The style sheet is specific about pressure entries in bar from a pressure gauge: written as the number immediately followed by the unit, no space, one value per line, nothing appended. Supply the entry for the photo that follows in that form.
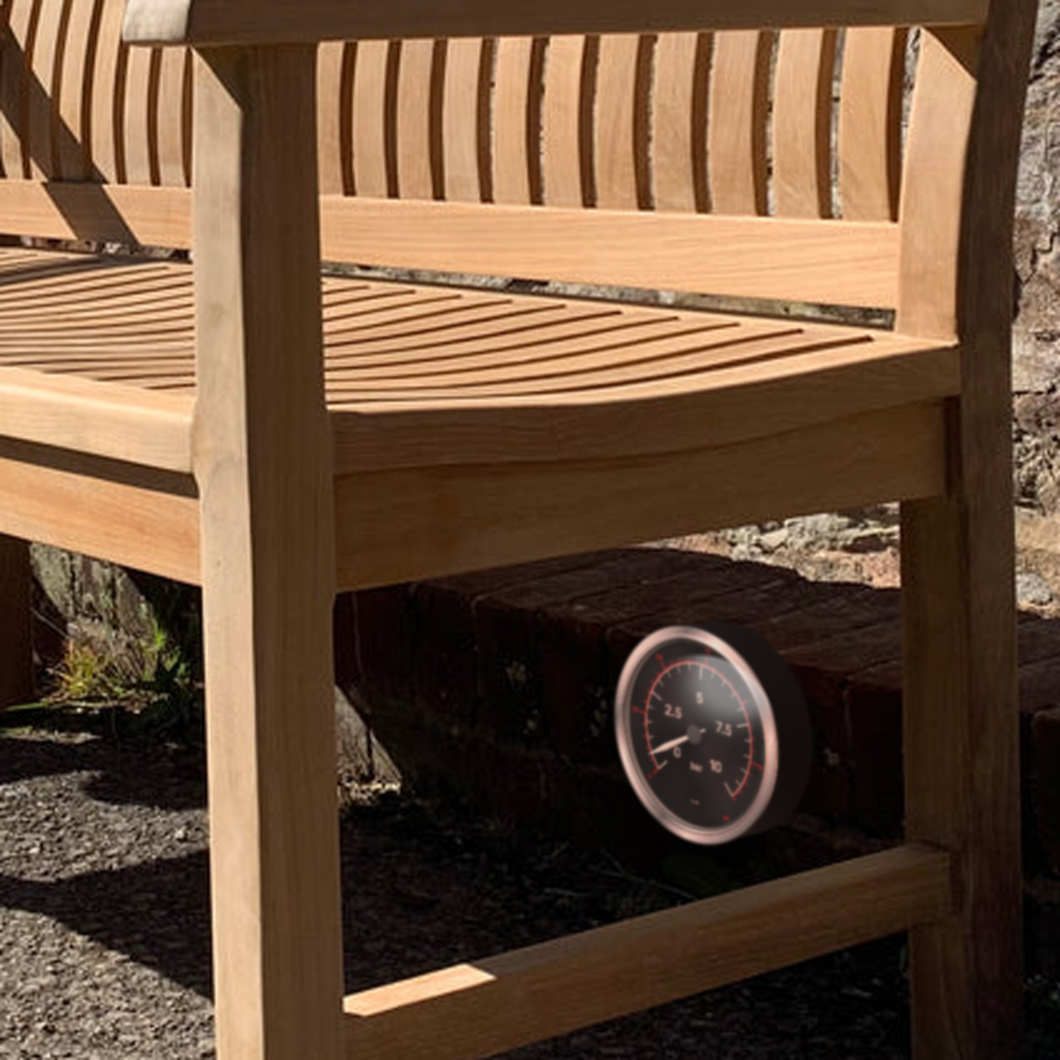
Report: 0.5bar
